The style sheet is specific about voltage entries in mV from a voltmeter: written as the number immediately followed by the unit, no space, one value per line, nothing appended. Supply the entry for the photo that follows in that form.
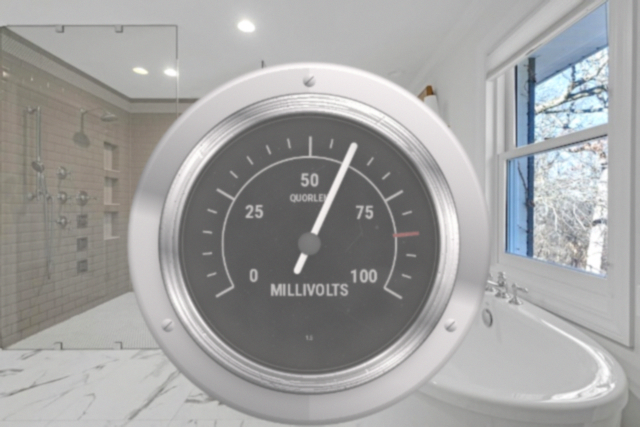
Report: 60mV
